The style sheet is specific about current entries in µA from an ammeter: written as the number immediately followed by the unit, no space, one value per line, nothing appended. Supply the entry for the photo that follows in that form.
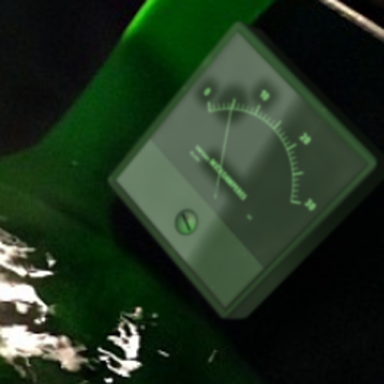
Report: 5µA
